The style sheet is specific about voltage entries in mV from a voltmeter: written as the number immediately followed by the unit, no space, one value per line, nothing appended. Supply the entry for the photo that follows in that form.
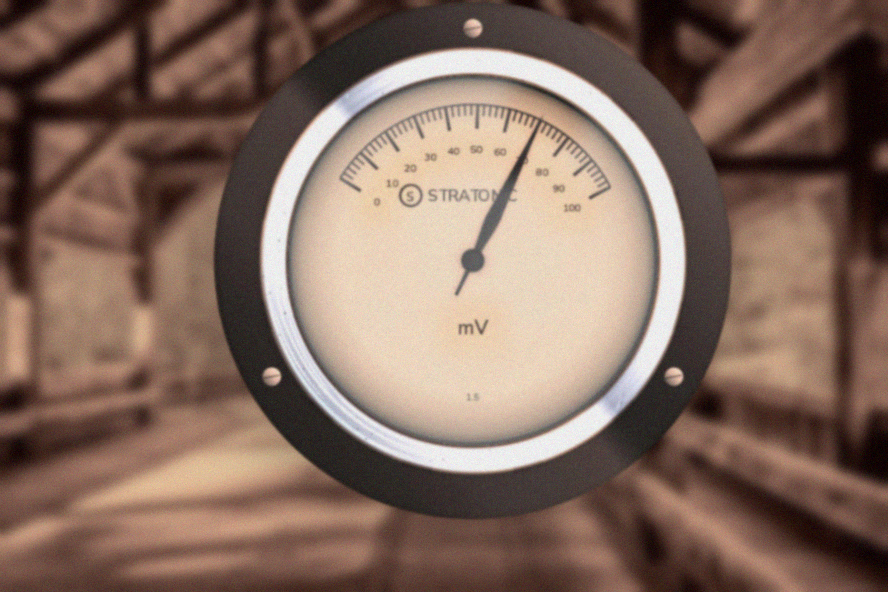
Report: 70mV
